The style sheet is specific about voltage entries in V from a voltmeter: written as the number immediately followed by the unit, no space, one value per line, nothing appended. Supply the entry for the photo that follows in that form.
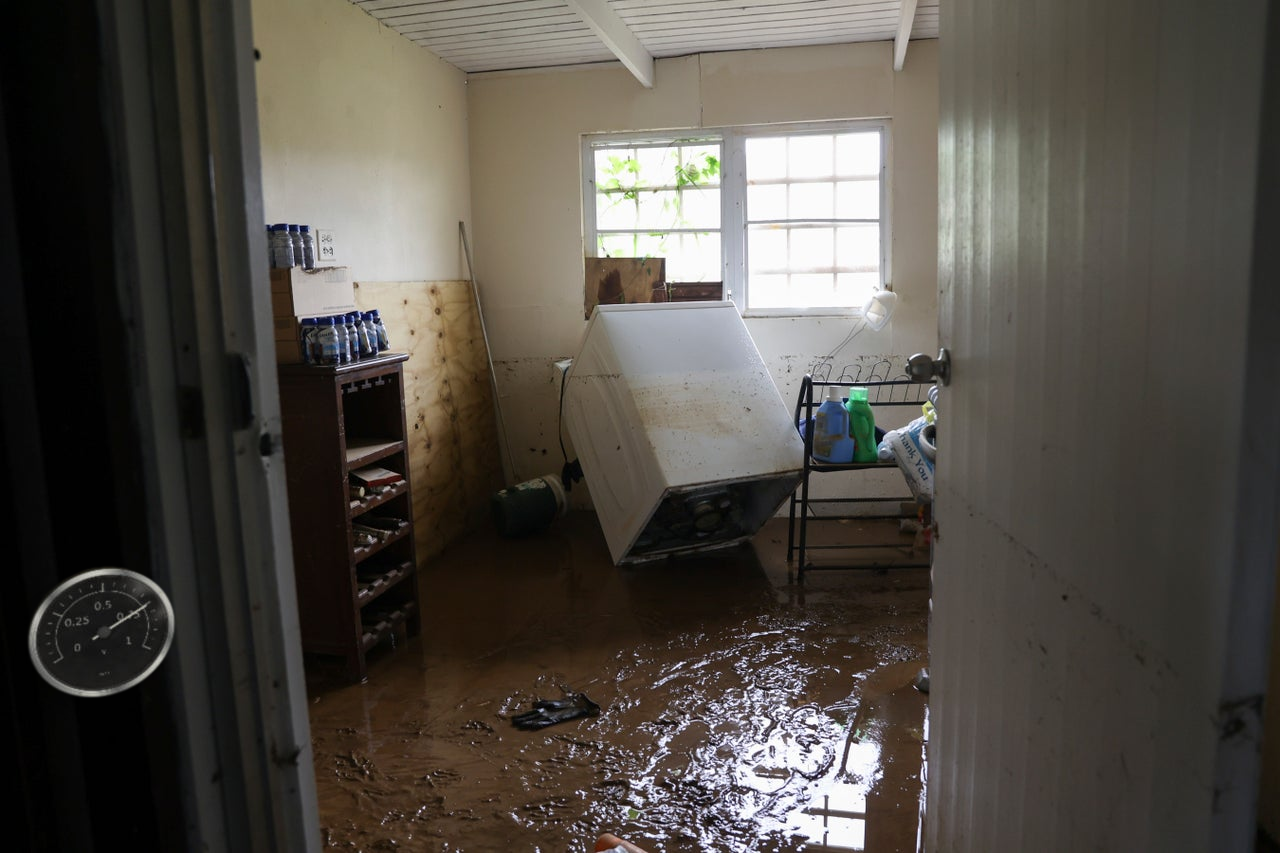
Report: 0.75V
